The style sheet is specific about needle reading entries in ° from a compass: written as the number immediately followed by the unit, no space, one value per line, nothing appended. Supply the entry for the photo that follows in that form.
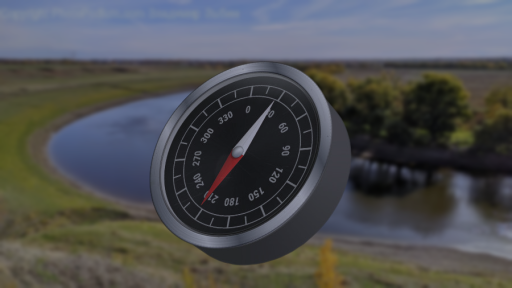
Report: 210°
